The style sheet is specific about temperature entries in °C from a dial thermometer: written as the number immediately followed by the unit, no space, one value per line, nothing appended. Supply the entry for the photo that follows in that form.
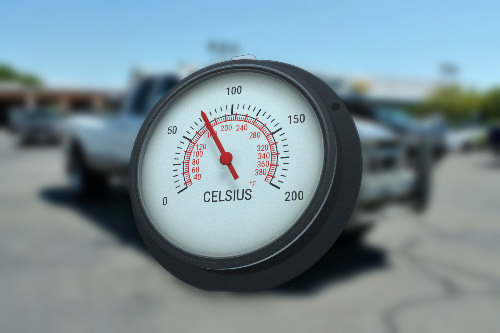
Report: 75°C
